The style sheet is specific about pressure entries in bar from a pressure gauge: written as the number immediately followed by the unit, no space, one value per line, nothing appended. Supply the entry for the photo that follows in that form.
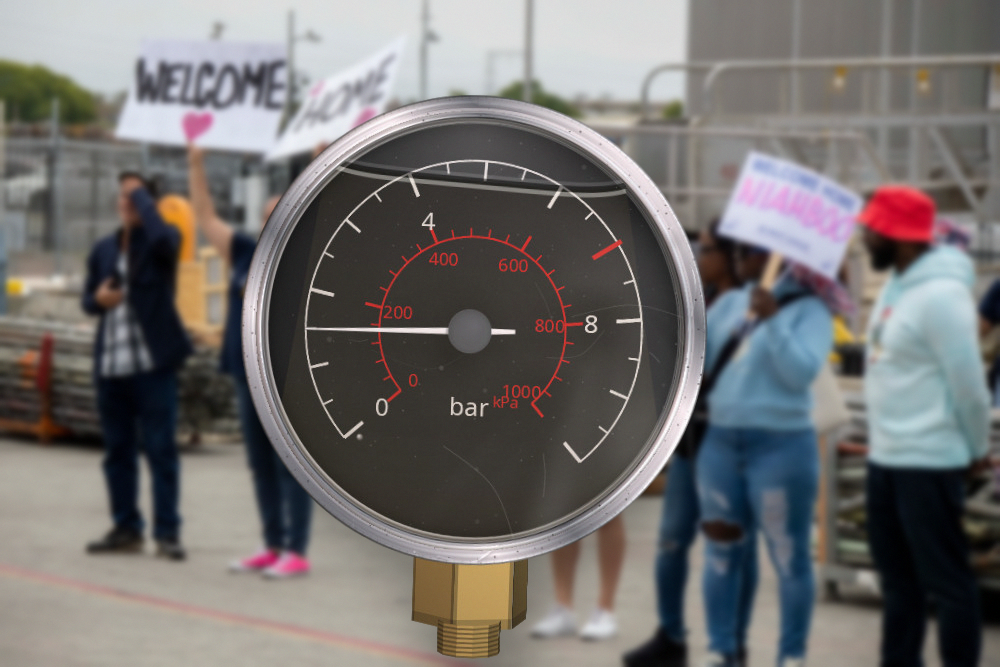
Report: 1.5bar
